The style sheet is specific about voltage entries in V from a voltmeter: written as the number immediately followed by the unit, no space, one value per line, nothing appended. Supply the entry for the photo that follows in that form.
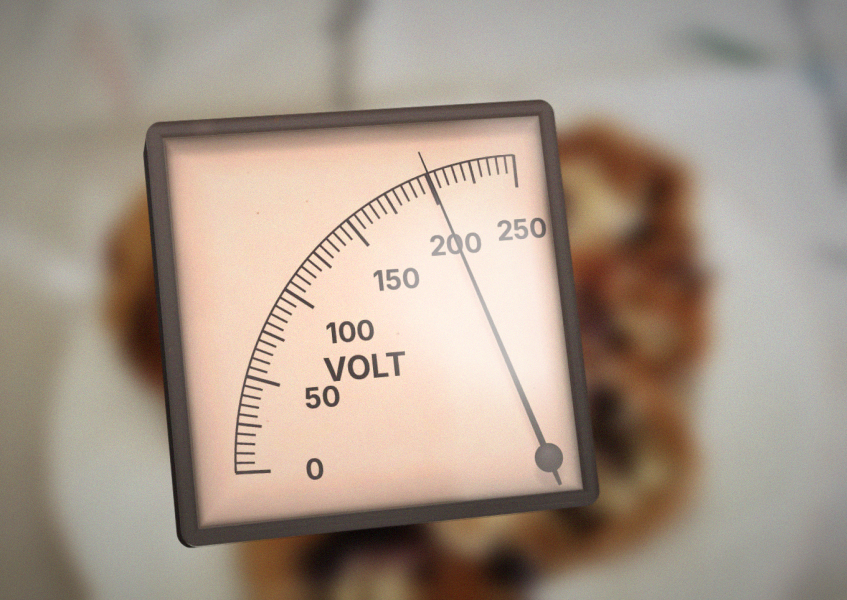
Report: 200V
